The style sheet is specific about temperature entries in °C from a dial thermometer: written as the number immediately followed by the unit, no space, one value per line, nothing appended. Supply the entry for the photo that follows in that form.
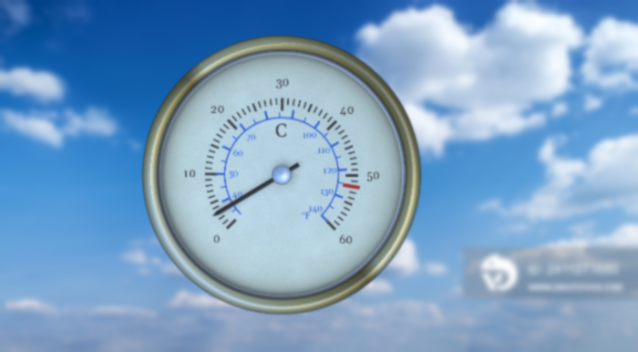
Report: 3°C
